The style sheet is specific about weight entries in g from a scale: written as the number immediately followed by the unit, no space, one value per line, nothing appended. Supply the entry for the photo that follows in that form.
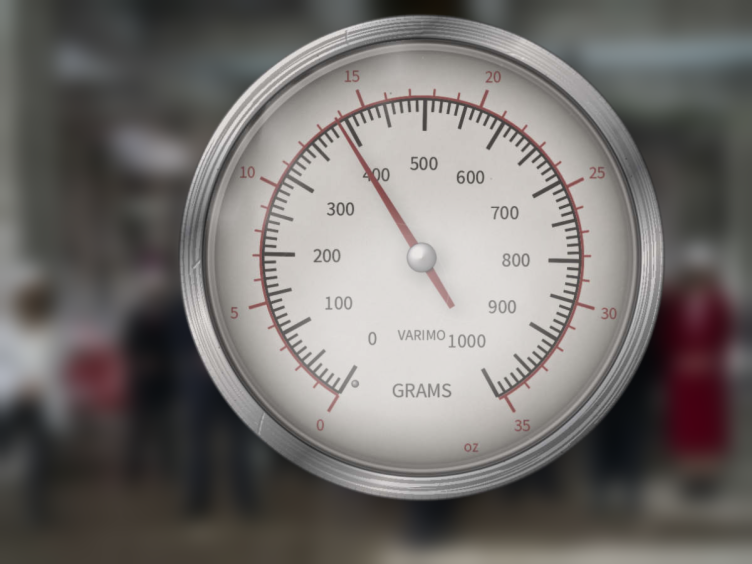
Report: 390g
